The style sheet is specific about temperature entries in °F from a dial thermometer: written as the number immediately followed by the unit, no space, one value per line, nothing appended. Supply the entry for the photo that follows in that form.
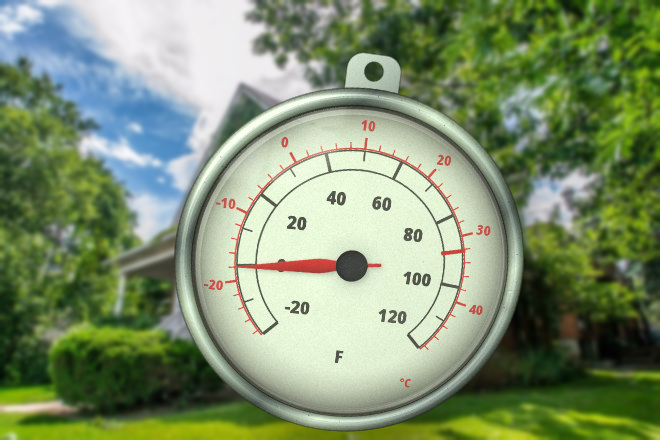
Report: 0°F
